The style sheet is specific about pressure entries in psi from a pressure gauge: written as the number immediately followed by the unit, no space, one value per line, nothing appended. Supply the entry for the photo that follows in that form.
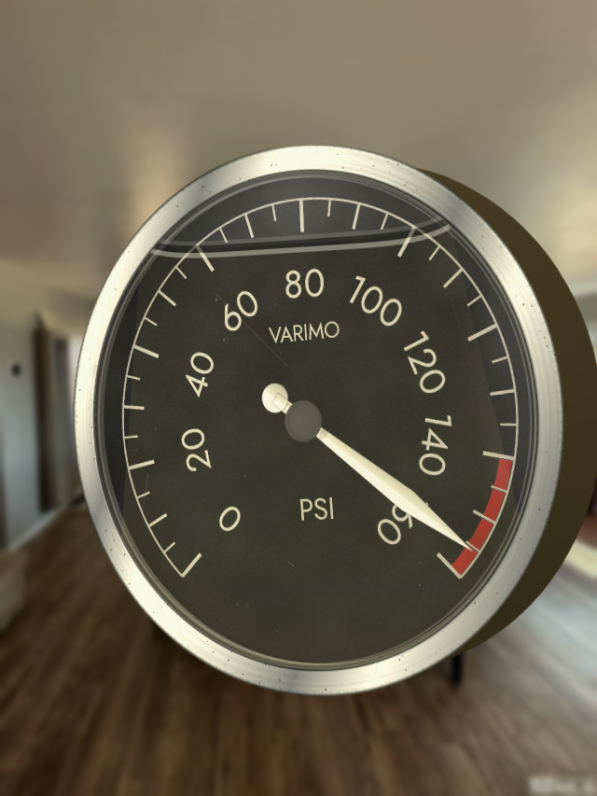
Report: 155psi
